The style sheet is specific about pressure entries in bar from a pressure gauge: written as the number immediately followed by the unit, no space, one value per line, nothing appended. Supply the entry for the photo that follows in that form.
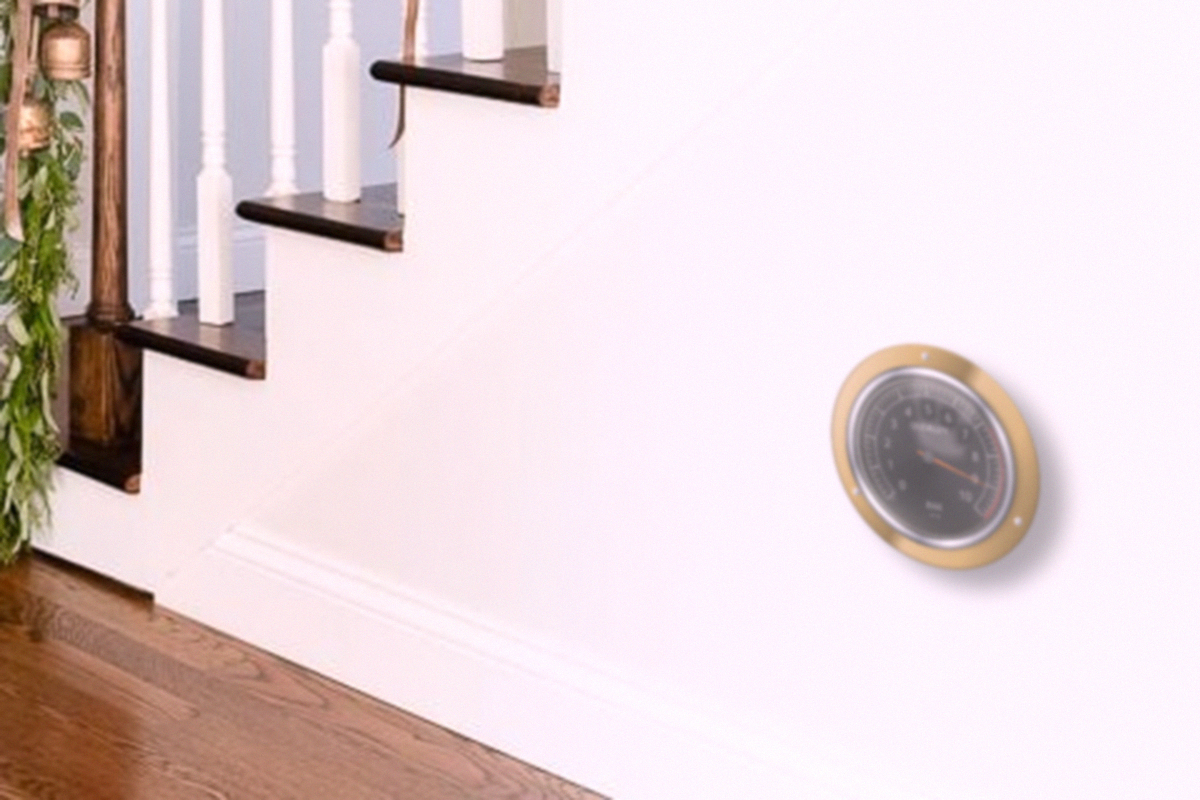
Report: 9bar
